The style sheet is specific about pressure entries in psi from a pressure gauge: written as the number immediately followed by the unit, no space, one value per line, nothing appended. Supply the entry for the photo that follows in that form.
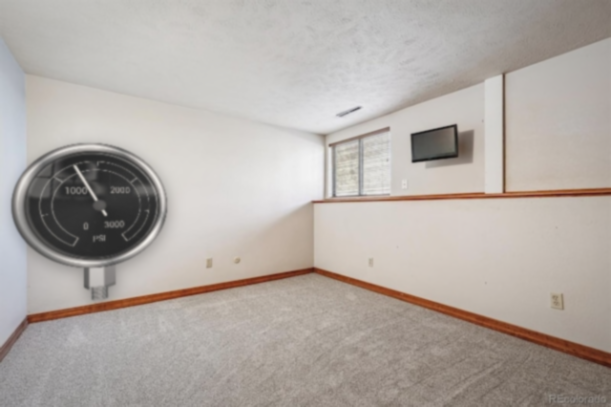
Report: 1250psi
